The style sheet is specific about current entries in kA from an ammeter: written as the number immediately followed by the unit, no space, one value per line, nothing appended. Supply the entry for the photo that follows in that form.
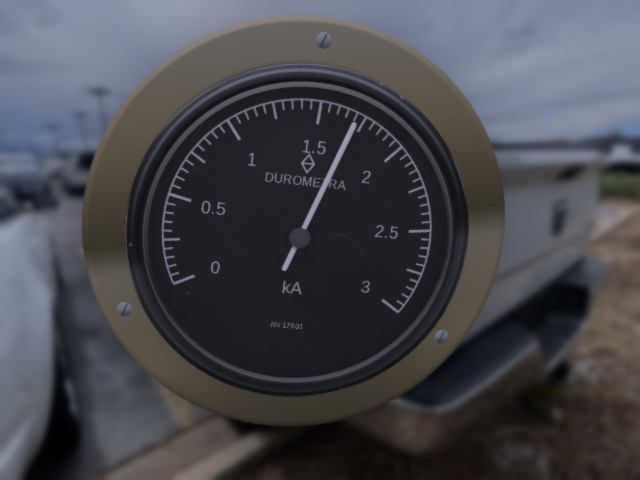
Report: 1.7kA
